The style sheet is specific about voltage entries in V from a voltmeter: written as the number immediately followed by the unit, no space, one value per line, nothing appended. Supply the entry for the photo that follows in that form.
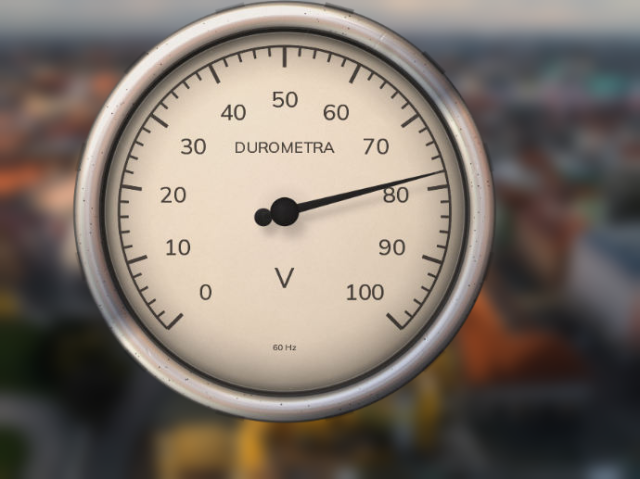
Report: 78V
